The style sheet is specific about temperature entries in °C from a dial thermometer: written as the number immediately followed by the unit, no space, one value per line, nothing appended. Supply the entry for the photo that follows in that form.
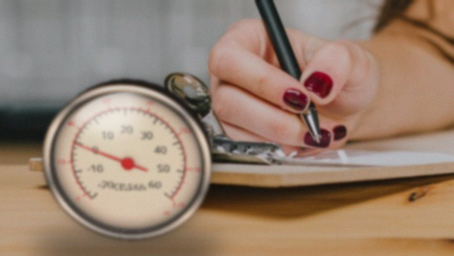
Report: 0°C
